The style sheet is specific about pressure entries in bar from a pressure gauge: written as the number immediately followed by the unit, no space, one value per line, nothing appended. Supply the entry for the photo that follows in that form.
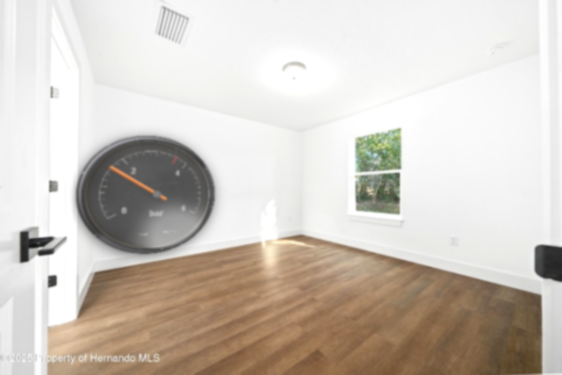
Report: 1.6bar
